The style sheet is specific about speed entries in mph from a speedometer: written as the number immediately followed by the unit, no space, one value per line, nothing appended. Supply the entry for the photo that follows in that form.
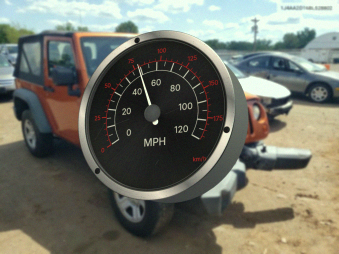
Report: 50mph
